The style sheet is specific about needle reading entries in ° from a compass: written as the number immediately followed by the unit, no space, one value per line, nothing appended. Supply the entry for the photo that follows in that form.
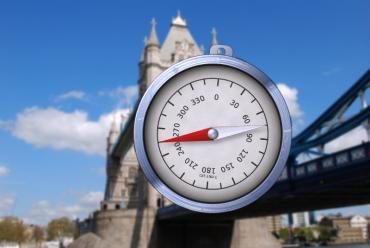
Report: 255°
